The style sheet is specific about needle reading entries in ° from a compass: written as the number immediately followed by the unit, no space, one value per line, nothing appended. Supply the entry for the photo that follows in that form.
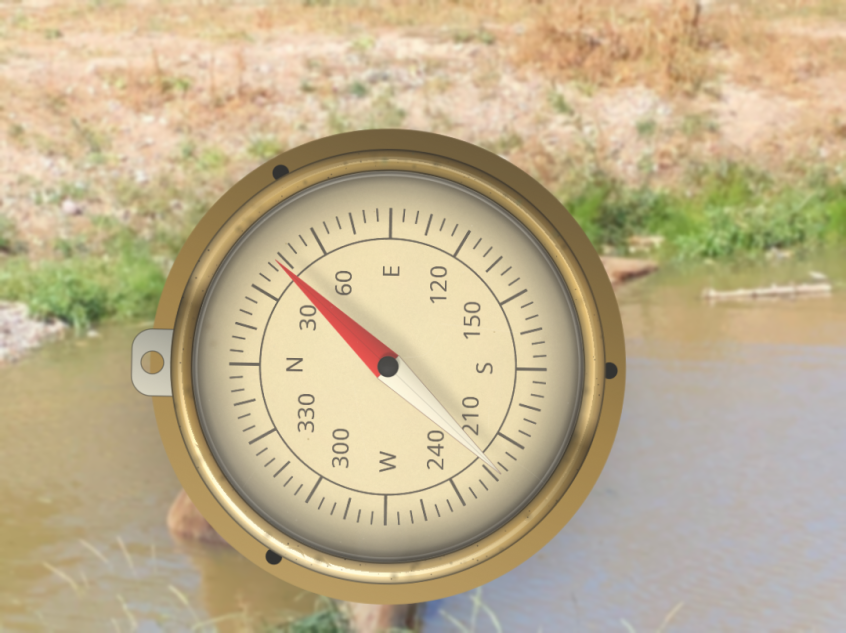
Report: 42.5°
